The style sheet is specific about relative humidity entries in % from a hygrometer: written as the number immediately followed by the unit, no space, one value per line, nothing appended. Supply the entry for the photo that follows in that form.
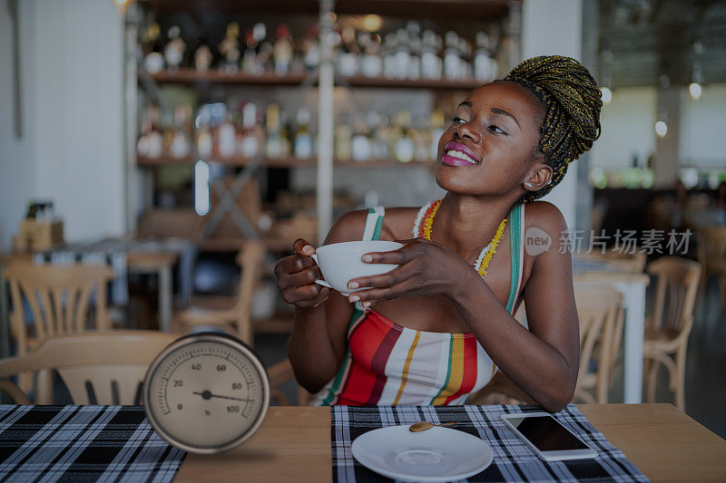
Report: 90%
